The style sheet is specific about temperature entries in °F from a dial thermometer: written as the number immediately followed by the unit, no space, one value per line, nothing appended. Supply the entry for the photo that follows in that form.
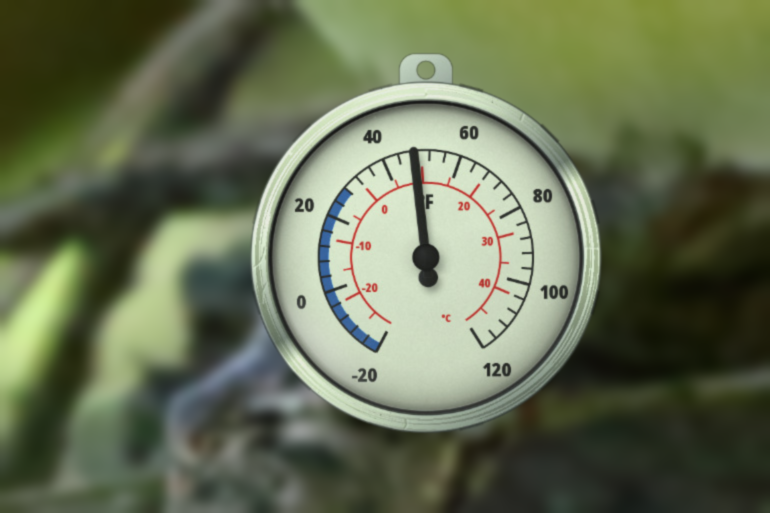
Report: 48°F
